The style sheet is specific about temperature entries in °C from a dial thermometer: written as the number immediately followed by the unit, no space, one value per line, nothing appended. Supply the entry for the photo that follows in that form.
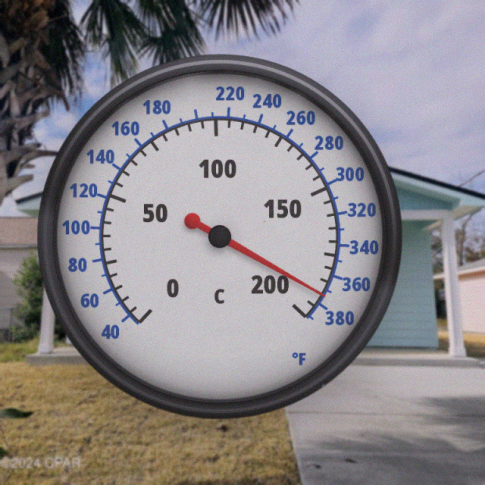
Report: 190°C
